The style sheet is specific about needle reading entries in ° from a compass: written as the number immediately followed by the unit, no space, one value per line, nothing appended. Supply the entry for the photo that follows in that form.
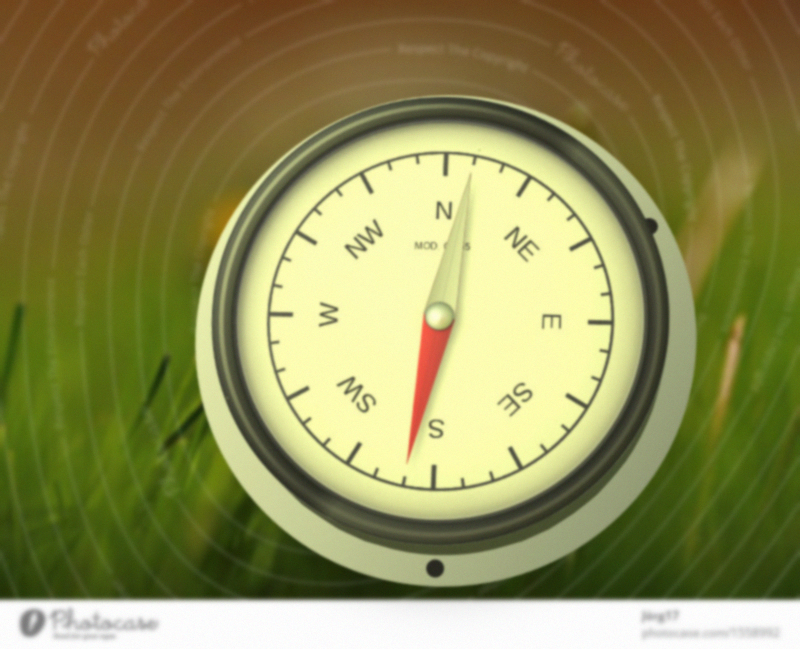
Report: 190°
